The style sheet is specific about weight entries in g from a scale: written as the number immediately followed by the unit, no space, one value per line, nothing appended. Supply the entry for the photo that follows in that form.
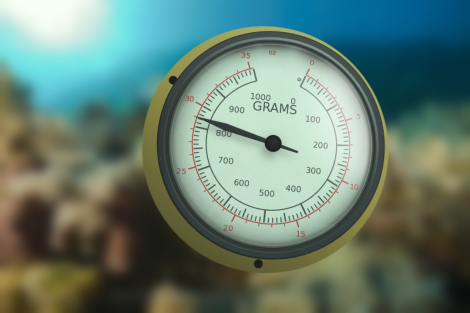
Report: 820g
